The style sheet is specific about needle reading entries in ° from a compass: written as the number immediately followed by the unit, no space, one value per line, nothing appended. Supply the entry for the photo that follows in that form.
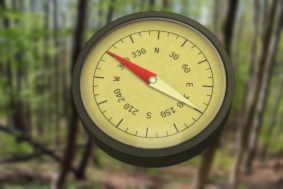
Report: 300°
